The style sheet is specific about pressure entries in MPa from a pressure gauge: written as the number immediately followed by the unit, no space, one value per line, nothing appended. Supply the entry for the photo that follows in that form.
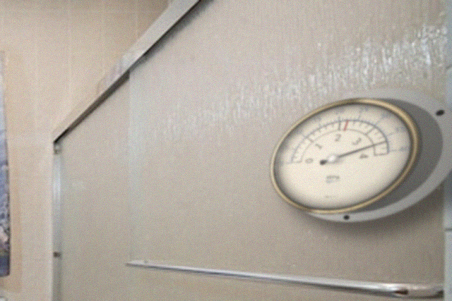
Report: 3.6MPa
